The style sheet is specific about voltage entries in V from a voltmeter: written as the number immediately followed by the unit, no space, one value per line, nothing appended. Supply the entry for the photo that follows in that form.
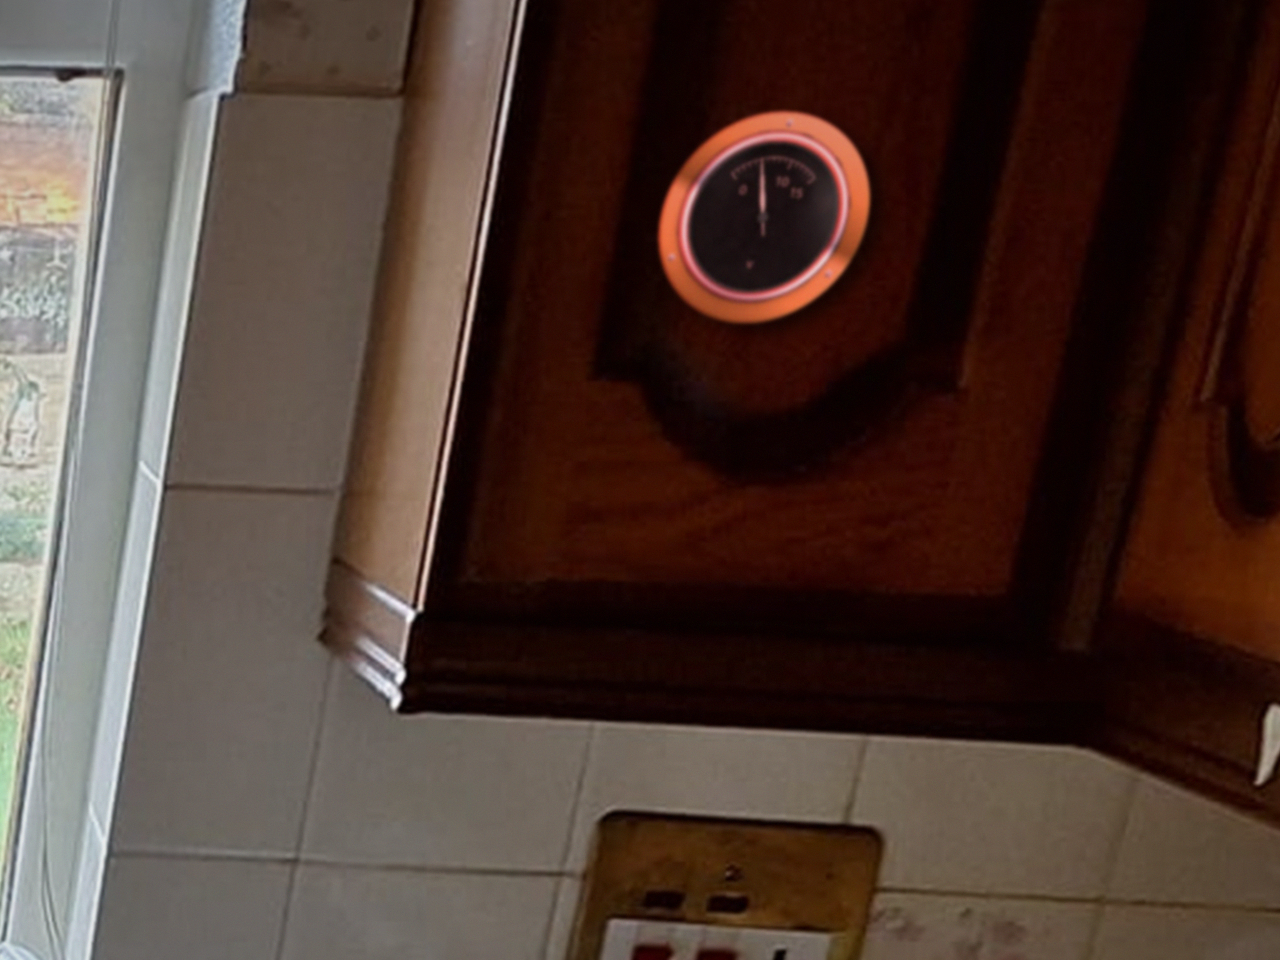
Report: 5V
